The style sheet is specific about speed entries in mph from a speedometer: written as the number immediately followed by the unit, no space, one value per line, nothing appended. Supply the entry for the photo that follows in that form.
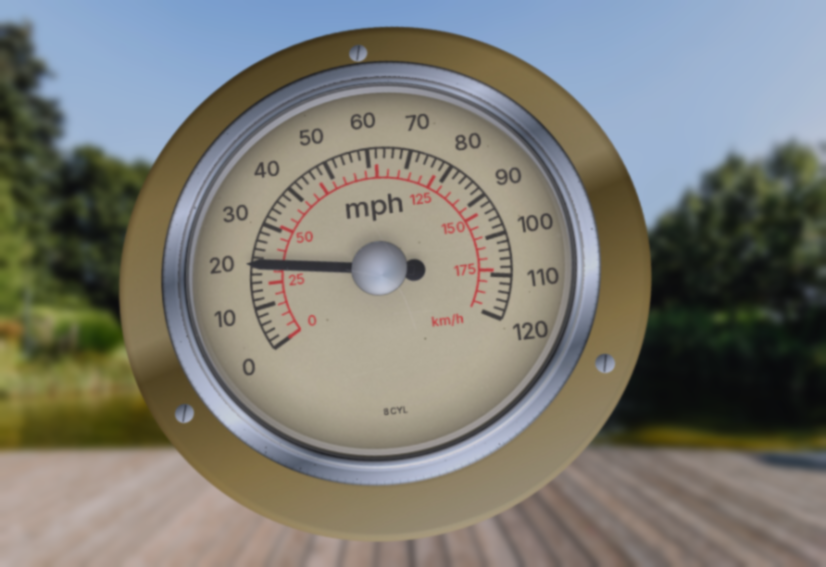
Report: 20mph
